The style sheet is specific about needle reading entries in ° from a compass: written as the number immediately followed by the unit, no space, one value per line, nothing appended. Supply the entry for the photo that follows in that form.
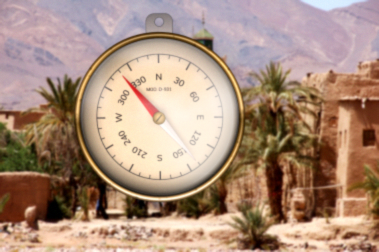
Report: 320°
